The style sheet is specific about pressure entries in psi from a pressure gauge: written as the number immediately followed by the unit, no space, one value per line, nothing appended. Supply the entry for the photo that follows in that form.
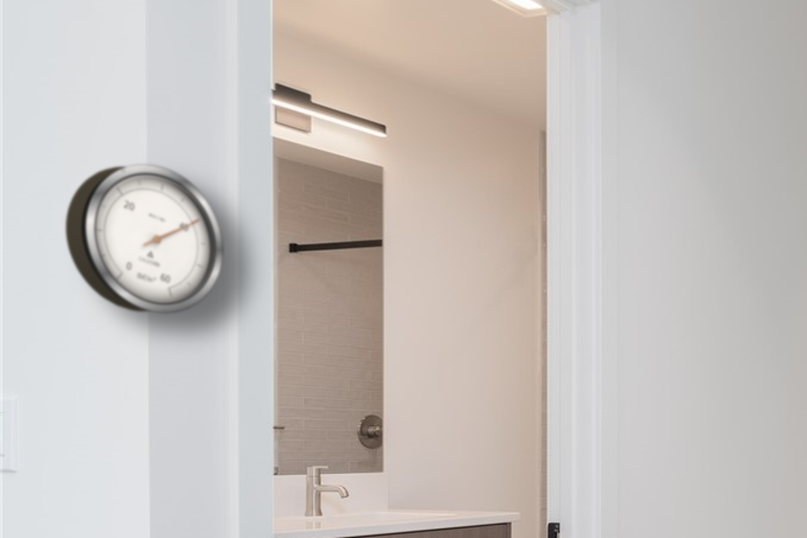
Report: 40psi
